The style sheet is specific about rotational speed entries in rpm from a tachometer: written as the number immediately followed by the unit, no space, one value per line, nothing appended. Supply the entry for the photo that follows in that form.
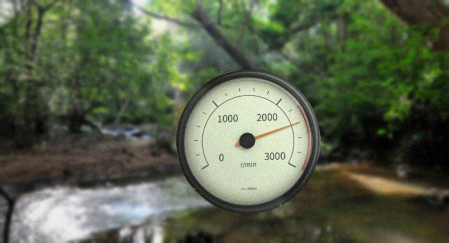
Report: 2400rpm
